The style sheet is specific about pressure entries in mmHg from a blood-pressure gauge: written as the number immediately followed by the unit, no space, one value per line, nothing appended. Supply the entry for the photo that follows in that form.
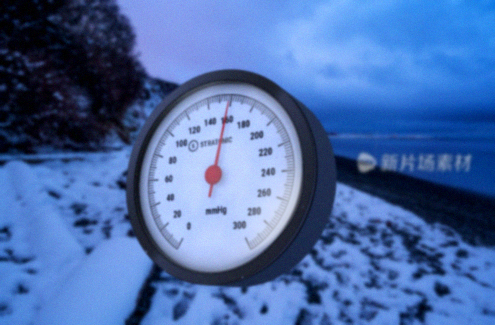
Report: 160mmHg
